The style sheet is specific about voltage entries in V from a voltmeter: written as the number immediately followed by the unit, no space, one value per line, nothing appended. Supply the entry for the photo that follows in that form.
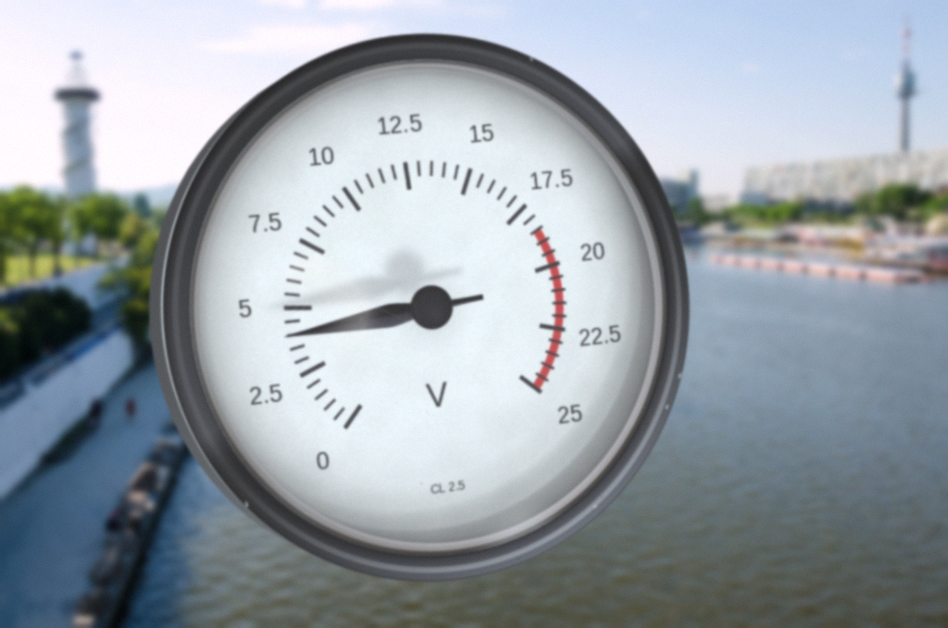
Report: 4V
